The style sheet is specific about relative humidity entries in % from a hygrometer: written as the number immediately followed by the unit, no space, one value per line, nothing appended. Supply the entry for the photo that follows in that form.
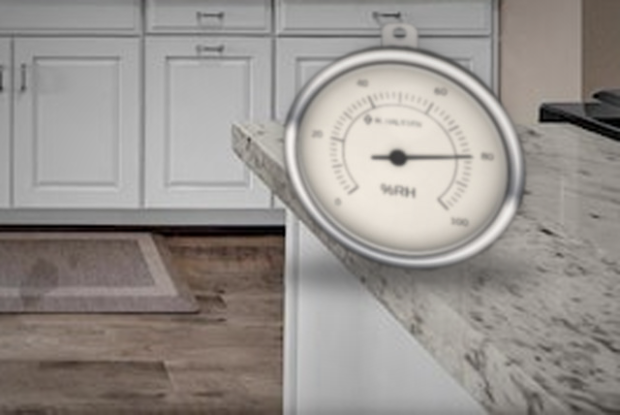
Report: 80%
